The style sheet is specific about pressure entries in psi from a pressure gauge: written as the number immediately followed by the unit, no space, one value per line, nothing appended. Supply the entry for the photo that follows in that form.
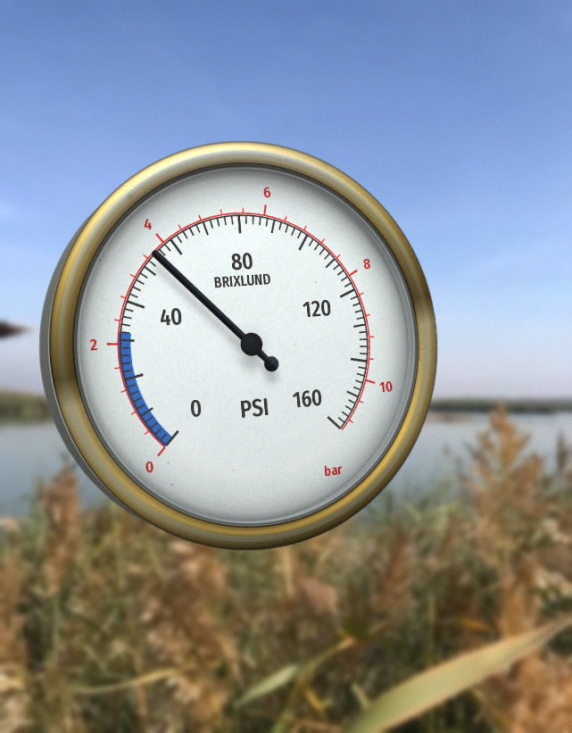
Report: 54psi
